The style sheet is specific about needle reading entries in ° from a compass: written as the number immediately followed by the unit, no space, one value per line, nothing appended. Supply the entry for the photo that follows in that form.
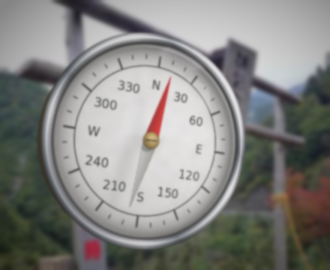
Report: 10°
